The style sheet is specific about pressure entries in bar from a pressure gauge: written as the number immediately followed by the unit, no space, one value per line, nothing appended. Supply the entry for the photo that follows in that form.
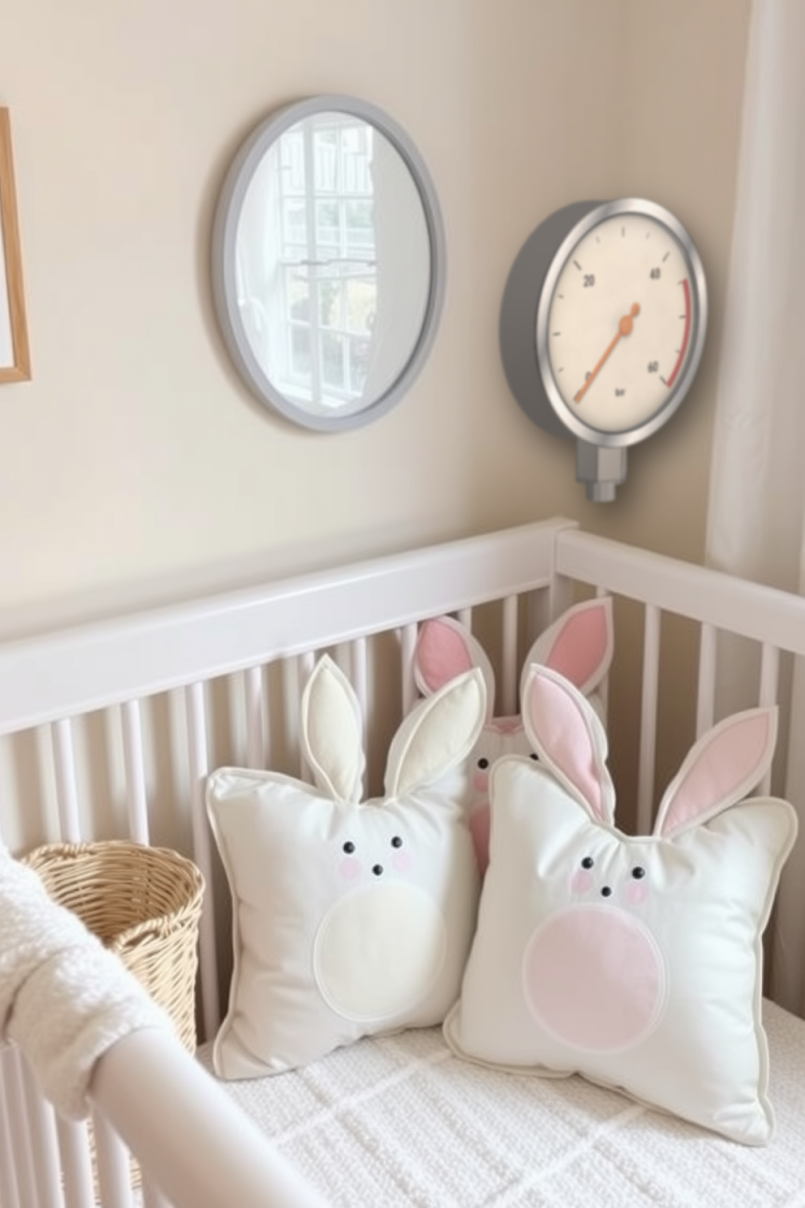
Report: 0bar
